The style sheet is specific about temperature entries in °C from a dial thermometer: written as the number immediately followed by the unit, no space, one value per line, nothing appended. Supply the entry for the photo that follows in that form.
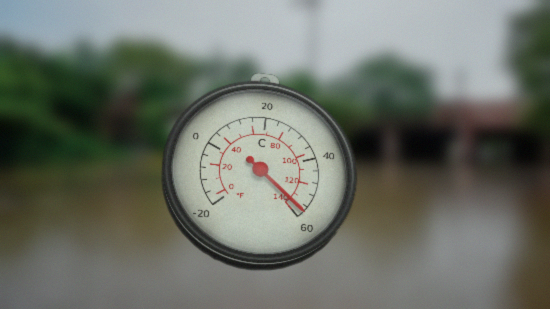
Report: 58°C
